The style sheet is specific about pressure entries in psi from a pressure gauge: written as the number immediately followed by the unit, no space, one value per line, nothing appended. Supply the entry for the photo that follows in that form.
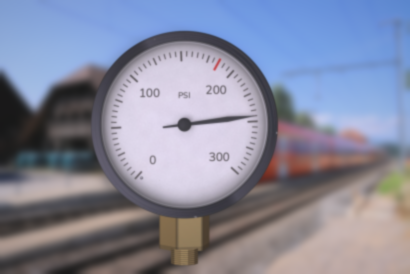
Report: 245psi
